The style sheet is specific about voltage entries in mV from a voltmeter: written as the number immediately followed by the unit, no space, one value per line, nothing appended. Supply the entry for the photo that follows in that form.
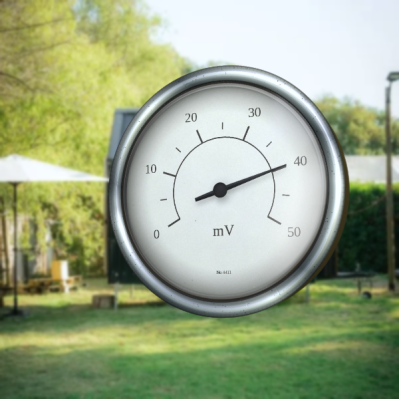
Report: 40mV
